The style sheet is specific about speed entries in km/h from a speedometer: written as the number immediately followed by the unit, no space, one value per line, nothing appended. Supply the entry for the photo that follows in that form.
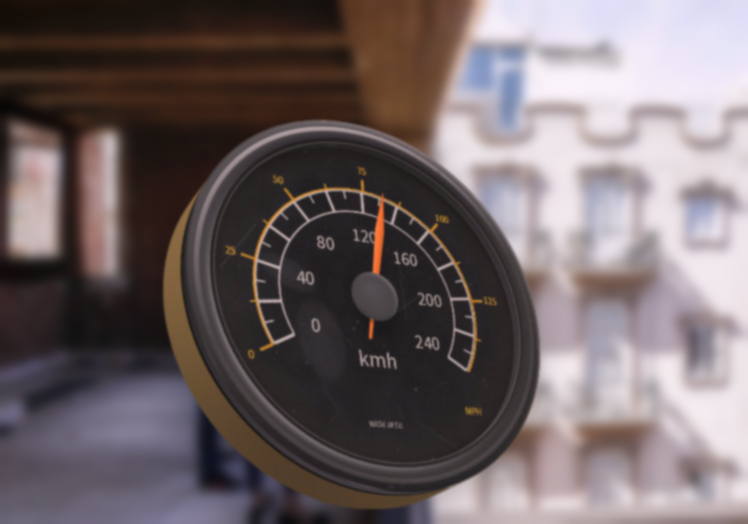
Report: 130km/h
